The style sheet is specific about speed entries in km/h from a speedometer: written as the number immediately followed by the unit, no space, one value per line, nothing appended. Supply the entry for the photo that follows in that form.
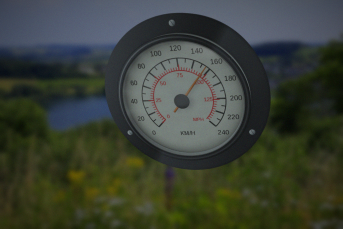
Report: 155km/h
